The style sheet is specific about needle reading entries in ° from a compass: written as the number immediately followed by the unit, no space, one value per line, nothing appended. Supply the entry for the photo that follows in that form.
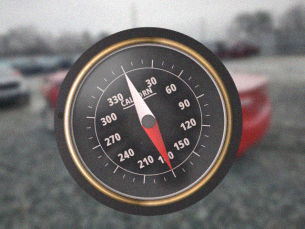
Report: 180°
